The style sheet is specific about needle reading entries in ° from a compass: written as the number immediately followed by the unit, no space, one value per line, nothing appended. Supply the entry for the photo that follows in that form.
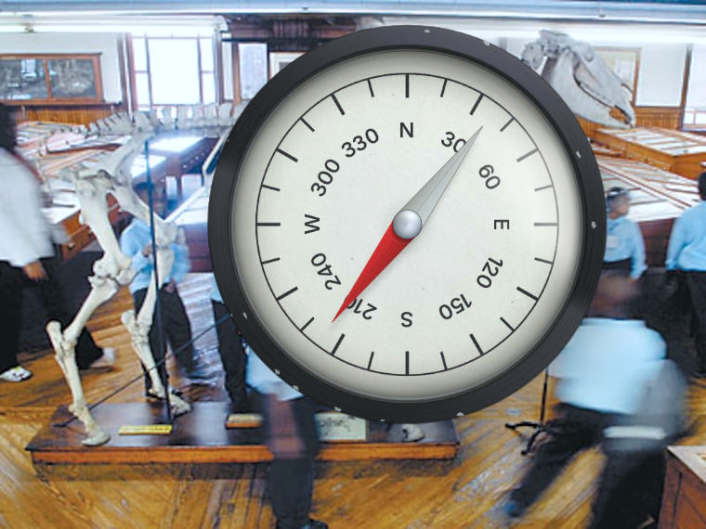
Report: 217.5°
